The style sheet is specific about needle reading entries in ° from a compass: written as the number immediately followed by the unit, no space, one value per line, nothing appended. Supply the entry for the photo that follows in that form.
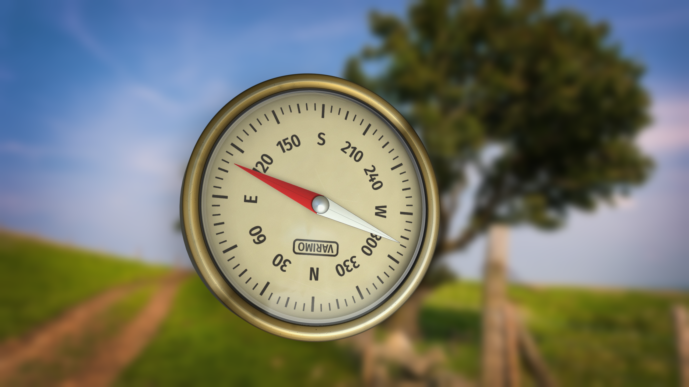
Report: 110°
